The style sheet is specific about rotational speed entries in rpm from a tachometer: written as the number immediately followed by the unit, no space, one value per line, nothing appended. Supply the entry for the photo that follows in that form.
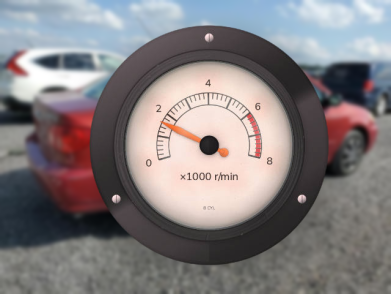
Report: 1600rpm
